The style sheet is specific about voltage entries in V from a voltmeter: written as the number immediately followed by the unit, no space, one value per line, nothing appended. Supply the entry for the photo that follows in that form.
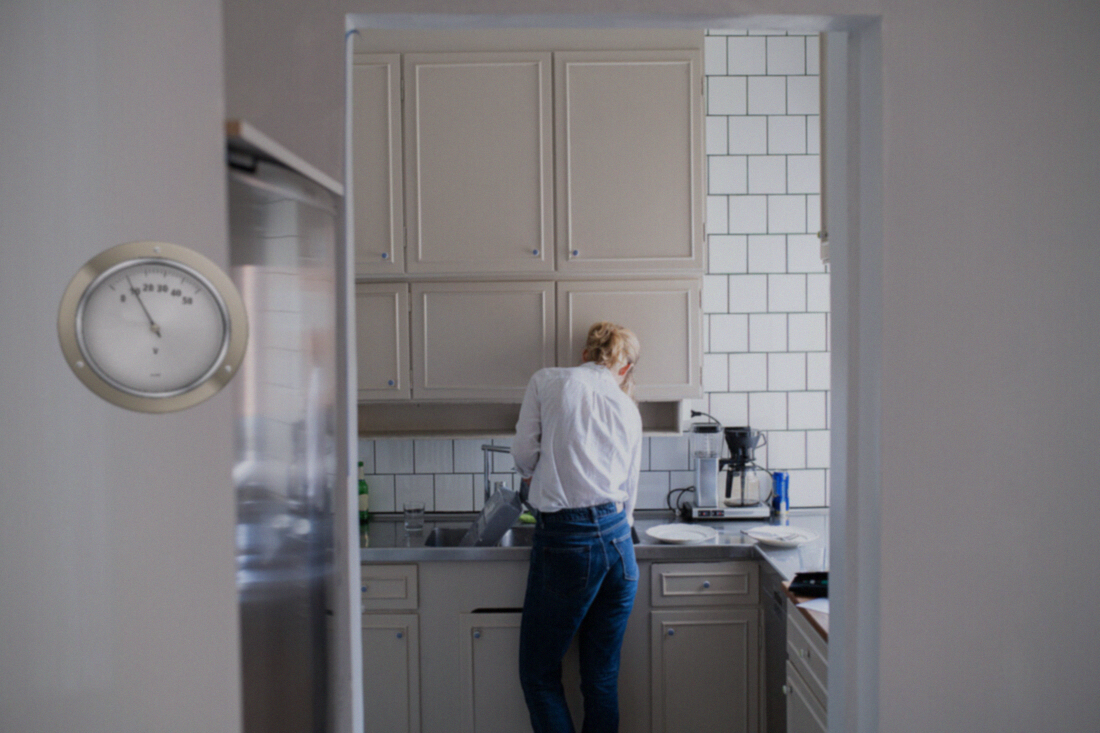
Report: 10V
